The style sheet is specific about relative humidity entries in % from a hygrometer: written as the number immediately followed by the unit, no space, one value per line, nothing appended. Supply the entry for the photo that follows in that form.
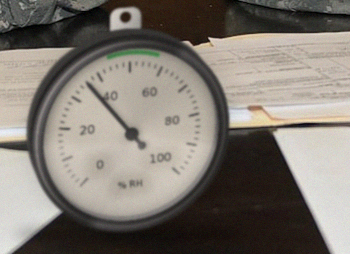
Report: 36%
